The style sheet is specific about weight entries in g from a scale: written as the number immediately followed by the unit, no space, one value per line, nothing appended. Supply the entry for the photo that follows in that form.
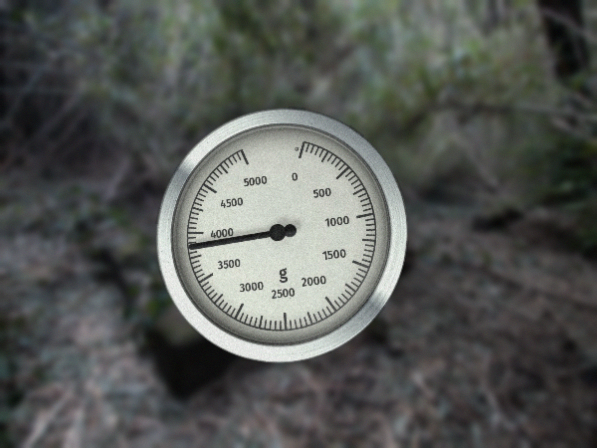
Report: 3850g
